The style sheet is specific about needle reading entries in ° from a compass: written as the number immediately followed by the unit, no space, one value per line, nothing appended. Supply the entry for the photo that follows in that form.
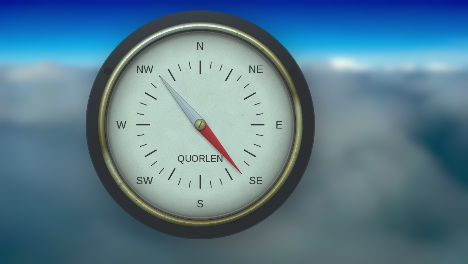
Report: 140°
